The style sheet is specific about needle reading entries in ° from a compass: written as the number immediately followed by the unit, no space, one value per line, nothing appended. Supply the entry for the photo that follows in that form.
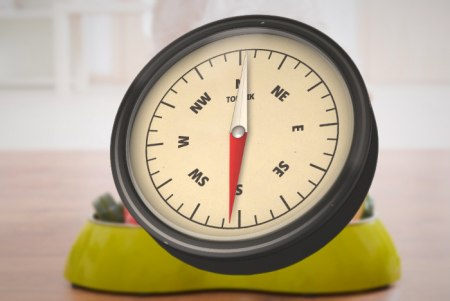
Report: 185°
